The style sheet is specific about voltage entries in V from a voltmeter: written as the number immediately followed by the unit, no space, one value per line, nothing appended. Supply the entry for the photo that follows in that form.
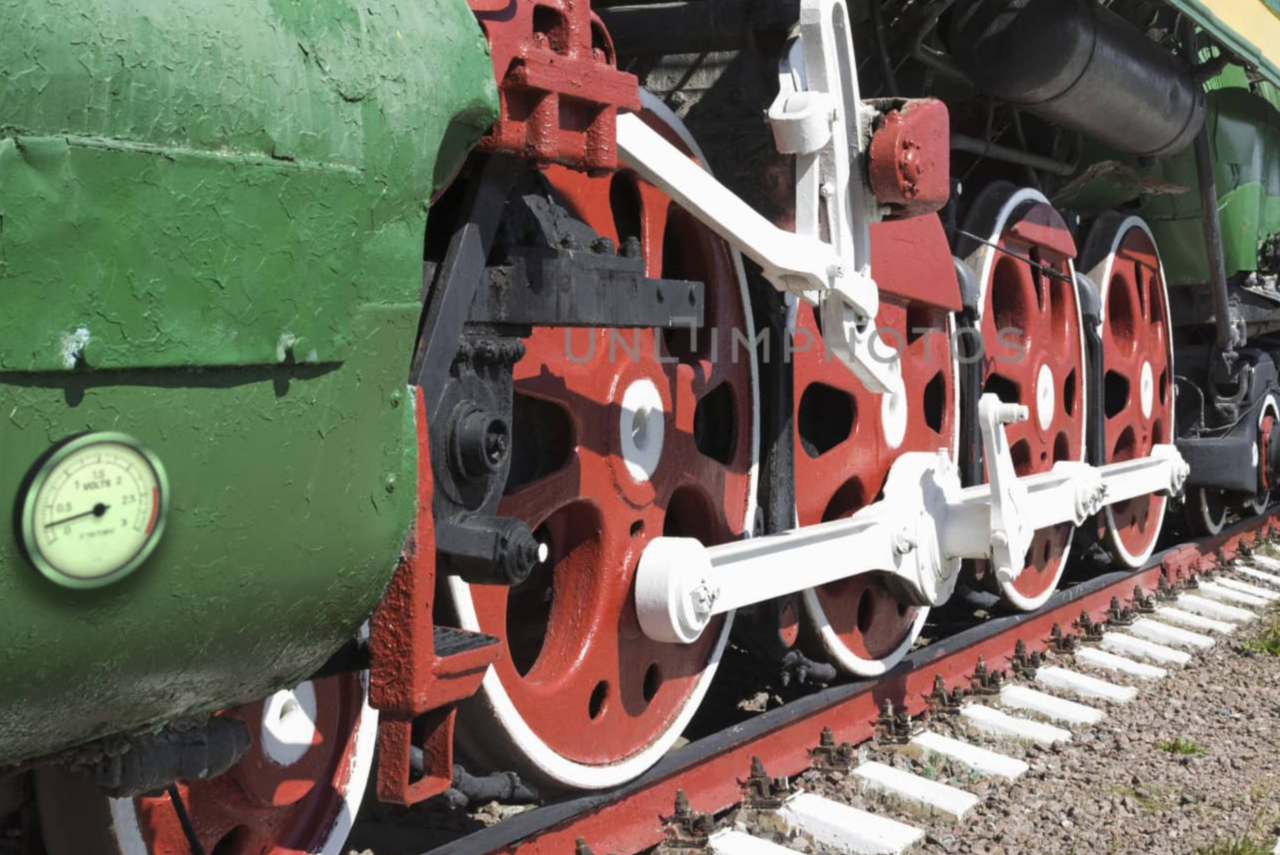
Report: 0.25V
